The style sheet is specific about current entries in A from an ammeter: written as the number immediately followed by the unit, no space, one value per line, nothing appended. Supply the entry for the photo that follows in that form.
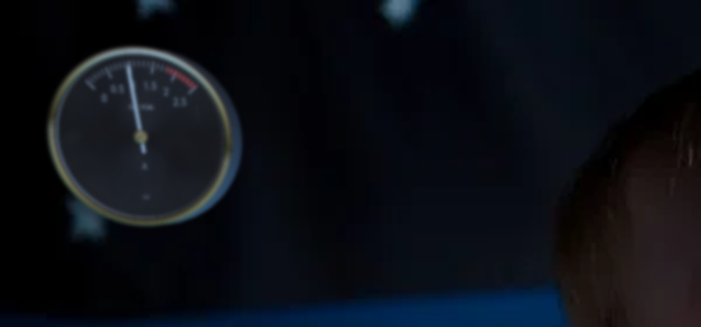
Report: 1A
